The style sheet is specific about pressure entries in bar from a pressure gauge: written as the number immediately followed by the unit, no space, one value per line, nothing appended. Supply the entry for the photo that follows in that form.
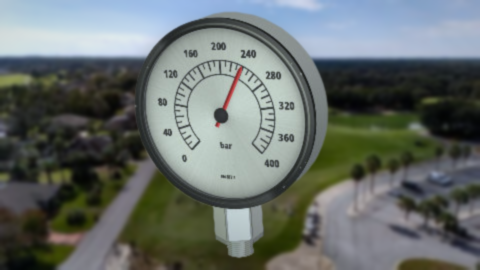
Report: 240bar
